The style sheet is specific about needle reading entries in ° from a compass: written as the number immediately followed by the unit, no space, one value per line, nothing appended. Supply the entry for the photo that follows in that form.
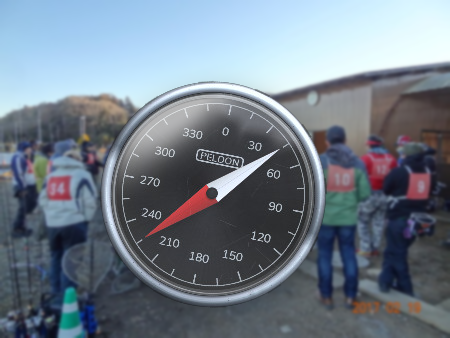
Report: 225°
